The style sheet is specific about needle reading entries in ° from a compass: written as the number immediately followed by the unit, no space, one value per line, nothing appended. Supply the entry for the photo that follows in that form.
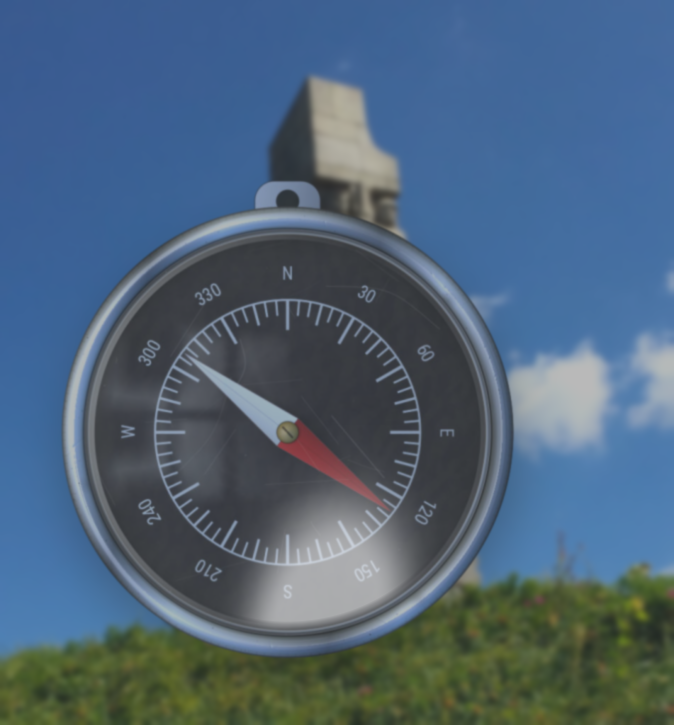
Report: 127.5°
